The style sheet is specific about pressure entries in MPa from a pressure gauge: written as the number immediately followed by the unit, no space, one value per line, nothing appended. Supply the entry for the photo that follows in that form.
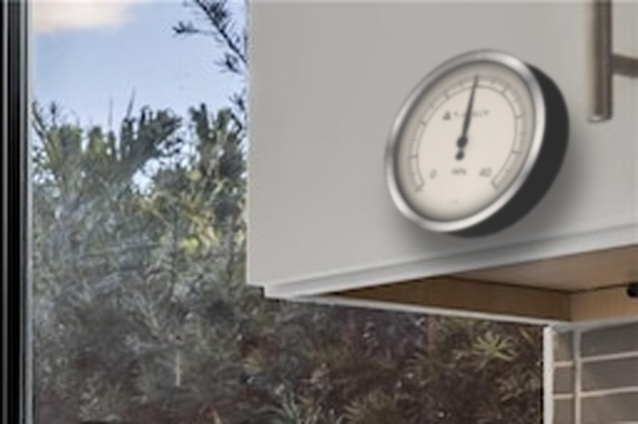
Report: 20MPa
